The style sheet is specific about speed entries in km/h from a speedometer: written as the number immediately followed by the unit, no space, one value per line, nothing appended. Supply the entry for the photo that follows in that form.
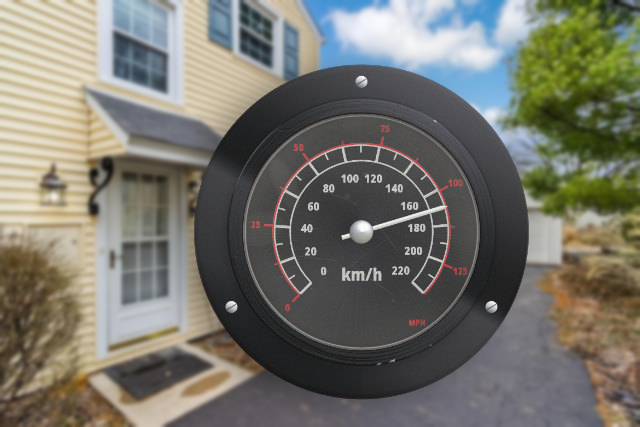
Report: 170km/h
